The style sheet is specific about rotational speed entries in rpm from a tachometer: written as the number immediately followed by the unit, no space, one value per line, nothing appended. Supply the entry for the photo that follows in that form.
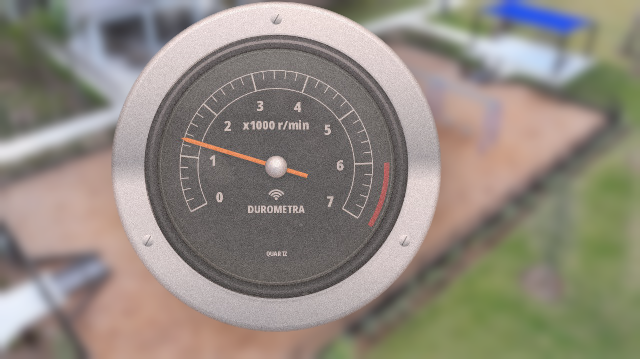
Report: 1300rpm
